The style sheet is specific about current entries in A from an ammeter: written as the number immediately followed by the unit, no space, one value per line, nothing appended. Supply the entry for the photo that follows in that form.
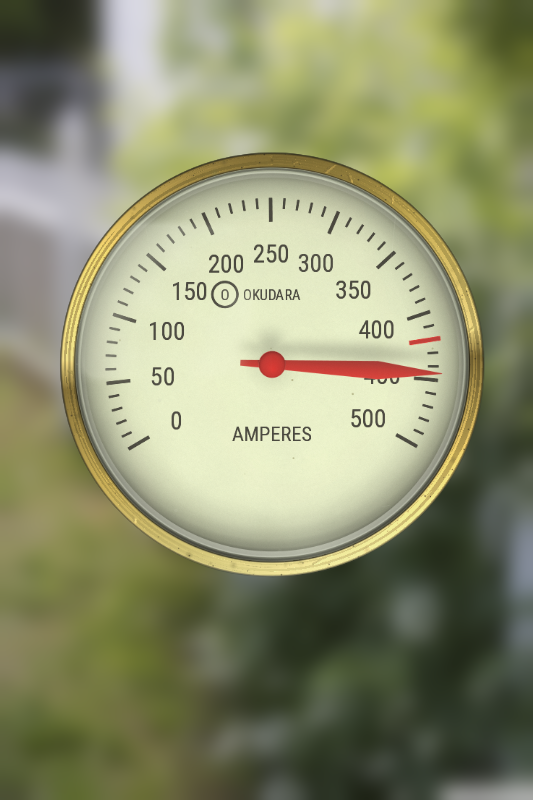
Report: 445A
